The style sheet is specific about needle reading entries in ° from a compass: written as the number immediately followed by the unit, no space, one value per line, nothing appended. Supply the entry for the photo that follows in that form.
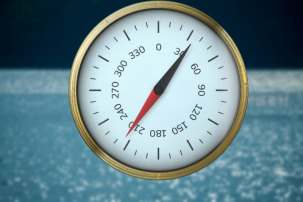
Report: 215°
